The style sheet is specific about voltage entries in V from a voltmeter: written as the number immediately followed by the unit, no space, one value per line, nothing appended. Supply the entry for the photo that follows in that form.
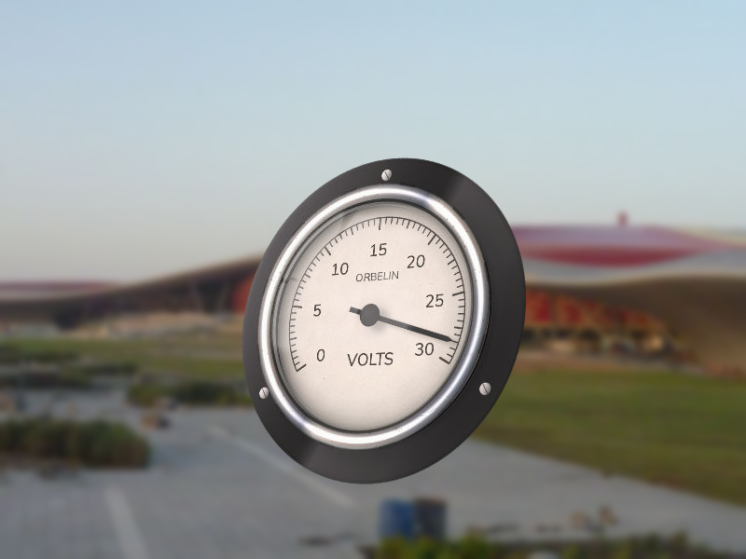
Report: 28.5V
